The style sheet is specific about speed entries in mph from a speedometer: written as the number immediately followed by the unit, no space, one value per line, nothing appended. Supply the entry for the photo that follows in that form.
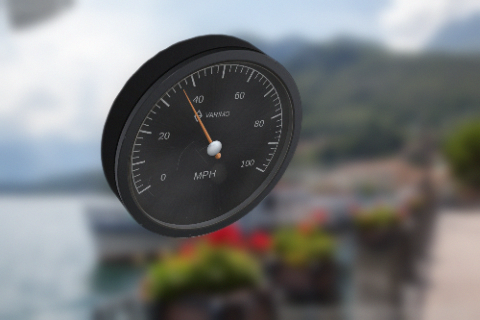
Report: 36mph
